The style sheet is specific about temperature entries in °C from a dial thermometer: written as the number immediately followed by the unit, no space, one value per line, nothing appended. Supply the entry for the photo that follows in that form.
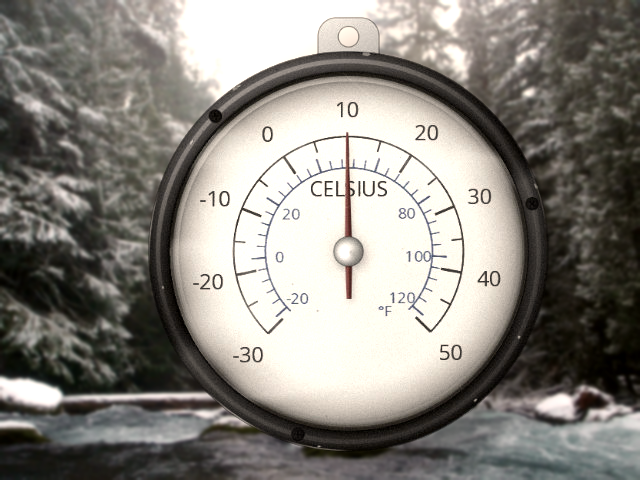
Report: 10°C
